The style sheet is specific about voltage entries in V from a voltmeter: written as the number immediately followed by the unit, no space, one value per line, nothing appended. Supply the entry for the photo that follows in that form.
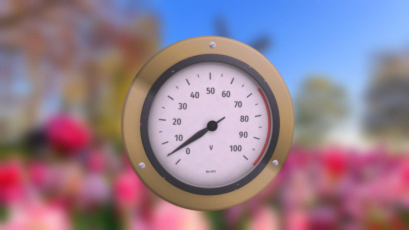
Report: 5V
